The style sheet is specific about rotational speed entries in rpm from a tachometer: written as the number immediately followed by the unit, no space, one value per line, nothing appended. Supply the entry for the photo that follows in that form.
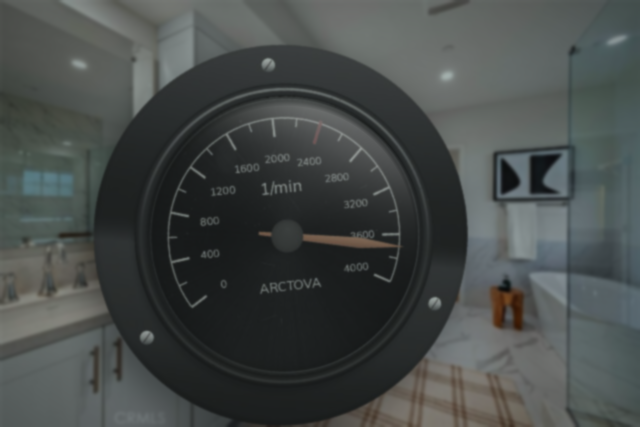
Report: 3700rpm
